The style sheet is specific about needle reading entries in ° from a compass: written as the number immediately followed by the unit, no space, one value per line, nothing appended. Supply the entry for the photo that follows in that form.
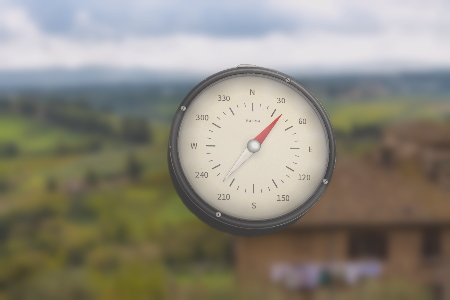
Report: 40°
